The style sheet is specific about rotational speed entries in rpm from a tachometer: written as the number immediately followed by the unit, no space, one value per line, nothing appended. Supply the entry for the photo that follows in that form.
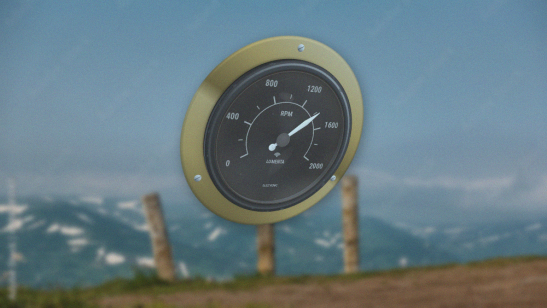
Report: 1400rpm
